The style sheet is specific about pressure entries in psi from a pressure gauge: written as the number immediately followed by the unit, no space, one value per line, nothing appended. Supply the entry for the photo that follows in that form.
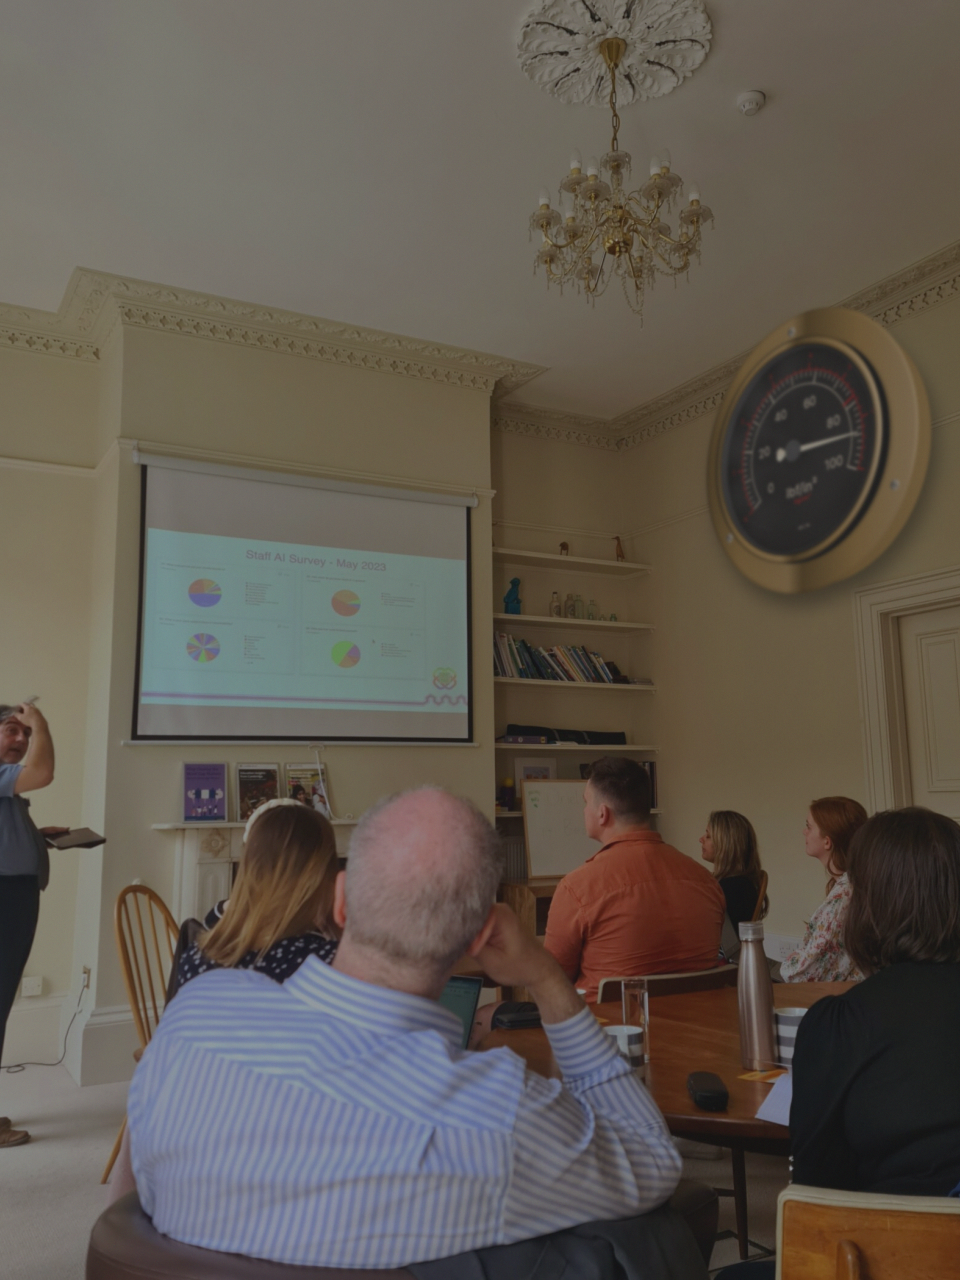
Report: 90psi
